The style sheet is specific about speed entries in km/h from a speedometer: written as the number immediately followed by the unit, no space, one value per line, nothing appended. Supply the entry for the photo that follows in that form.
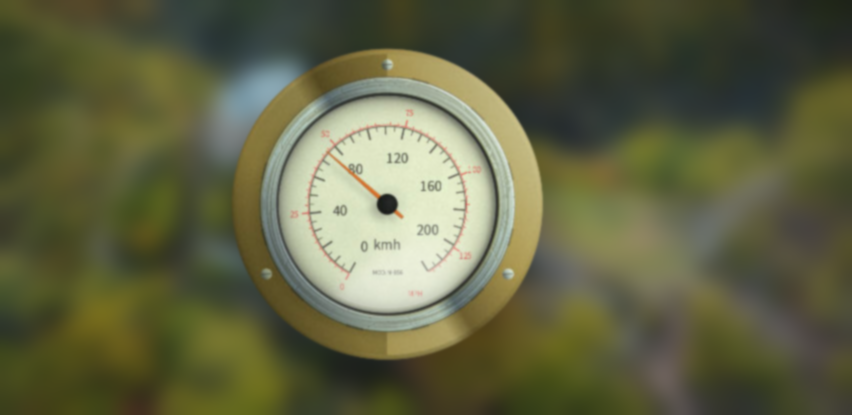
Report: 75km/h
